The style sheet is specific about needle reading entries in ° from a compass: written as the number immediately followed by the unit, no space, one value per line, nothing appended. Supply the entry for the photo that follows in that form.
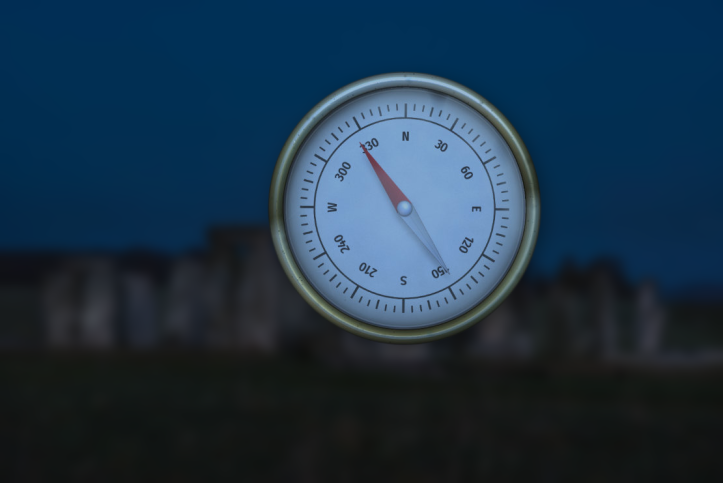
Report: 325°
